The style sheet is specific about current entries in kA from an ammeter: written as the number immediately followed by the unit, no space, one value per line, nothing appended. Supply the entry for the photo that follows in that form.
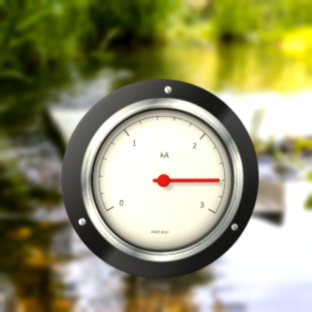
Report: 2.6kA
